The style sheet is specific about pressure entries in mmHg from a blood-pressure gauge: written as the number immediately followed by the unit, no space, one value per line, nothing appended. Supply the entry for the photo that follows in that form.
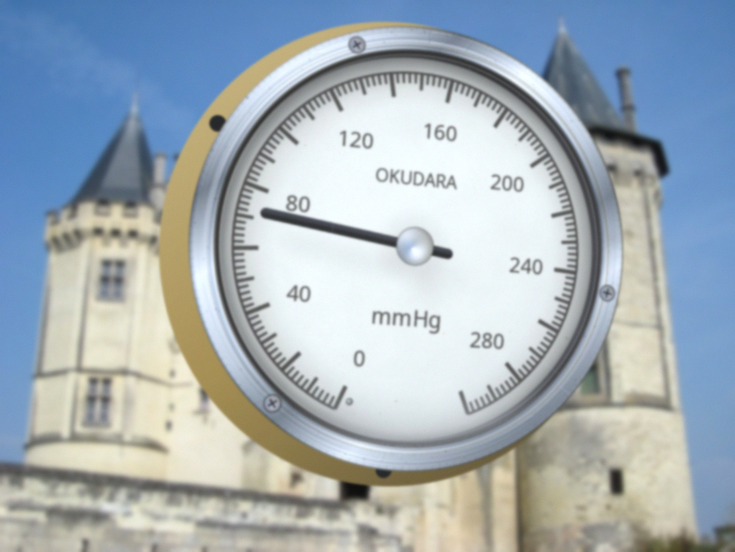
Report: 72mmHg
